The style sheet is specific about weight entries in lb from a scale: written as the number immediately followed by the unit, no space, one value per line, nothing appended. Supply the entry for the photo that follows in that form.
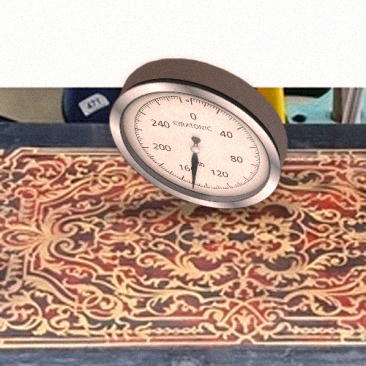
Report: 150lb
